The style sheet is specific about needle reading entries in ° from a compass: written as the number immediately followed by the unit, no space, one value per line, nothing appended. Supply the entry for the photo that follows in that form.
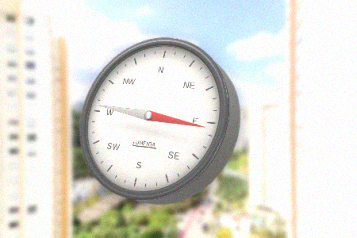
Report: 95°
